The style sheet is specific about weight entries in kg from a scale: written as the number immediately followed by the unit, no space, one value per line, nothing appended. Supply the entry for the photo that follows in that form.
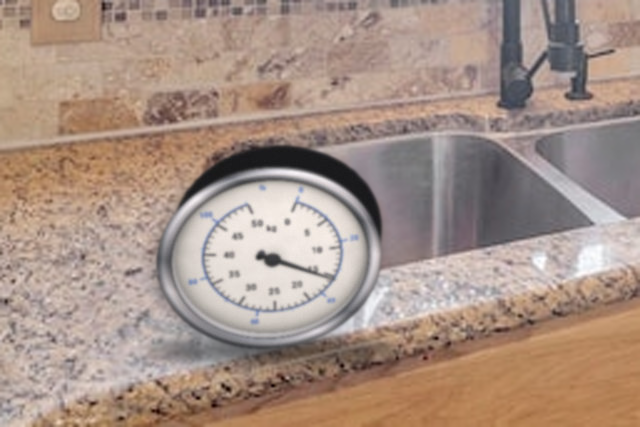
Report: 15kg
